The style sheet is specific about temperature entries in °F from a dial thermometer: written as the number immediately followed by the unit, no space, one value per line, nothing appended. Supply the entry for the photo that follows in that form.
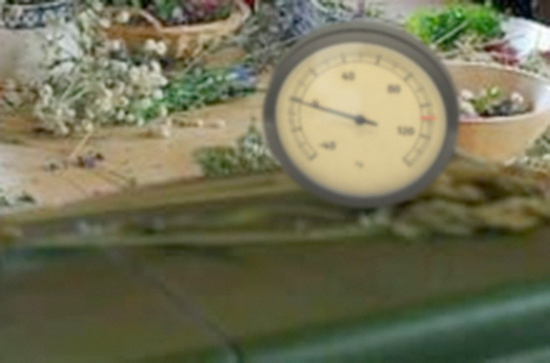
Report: 0°F
